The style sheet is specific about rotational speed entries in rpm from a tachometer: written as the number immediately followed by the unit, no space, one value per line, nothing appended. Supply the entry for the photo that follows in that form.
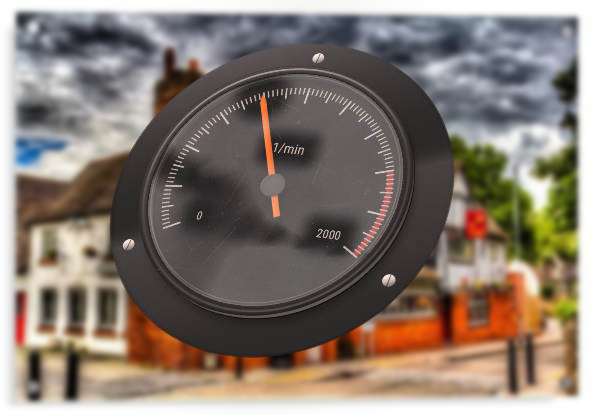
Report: 800rpm
